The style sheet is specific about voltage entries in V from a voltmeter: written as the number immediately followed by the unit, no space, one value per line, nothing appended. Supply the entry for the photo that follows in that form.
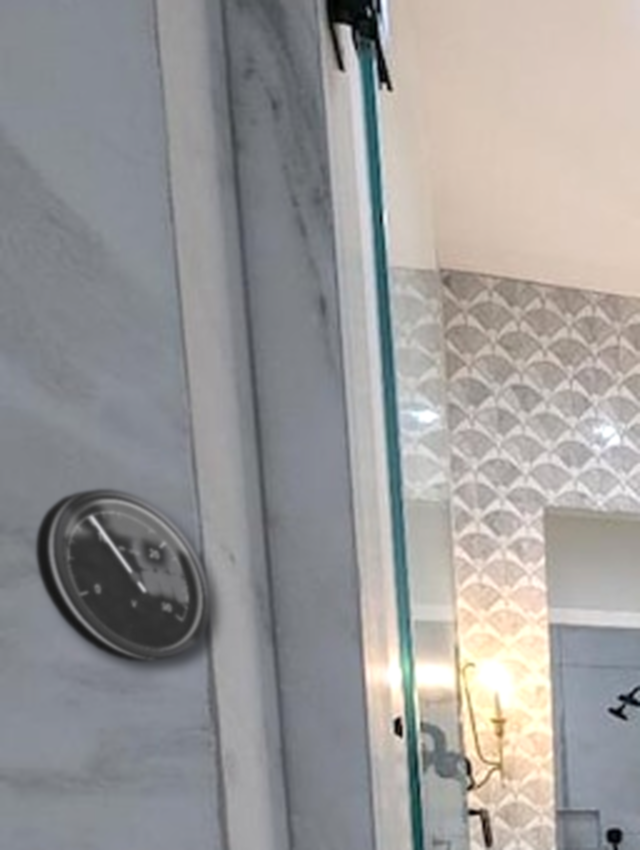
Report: 10V
